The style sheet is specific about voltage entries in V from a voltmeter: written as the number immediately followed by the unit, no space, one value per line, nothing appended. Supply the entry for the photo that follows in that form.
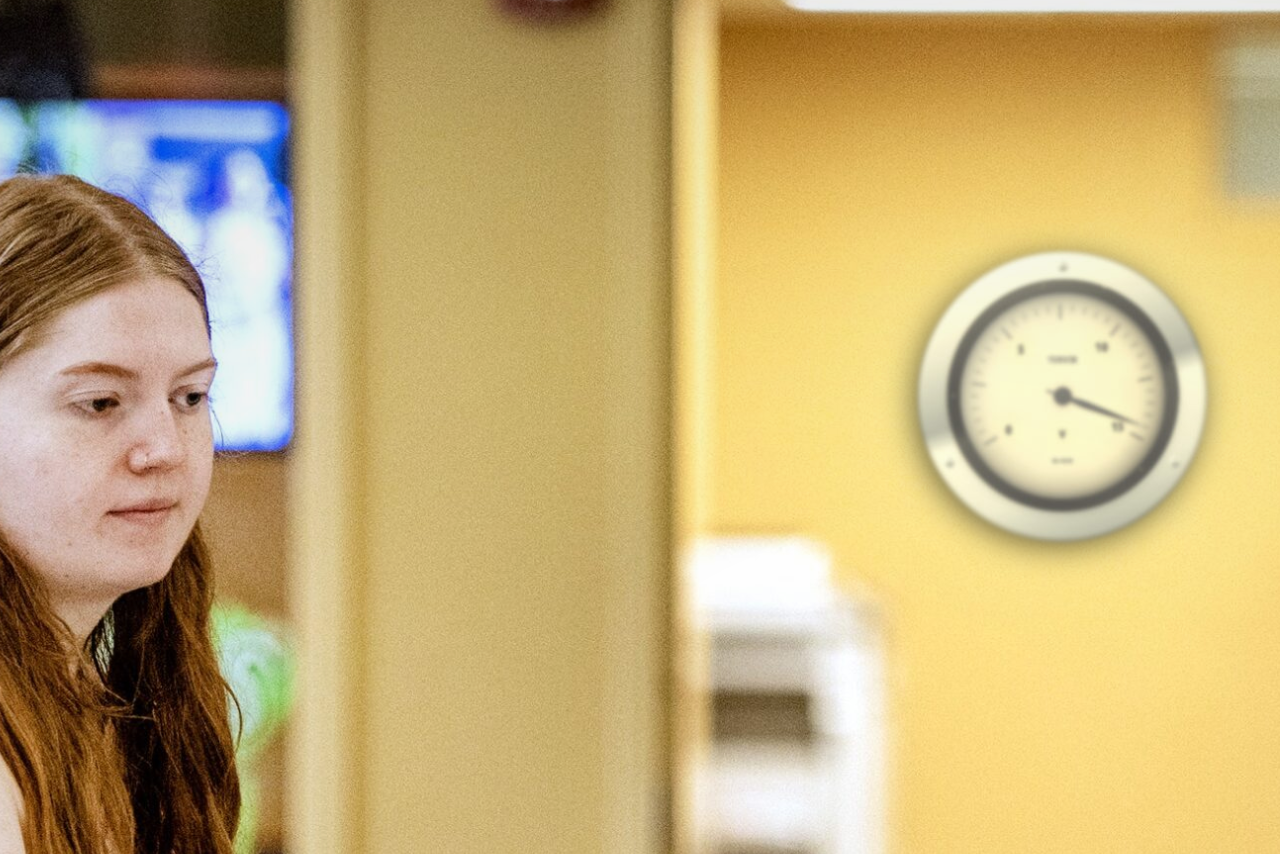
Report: 14.5V
